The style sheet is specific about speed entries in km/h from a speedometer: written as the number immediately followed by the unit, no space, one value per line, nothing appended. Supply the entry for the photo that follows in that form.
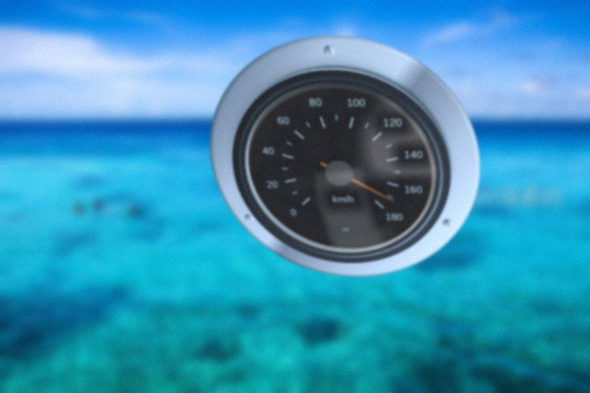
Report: 170km/h
